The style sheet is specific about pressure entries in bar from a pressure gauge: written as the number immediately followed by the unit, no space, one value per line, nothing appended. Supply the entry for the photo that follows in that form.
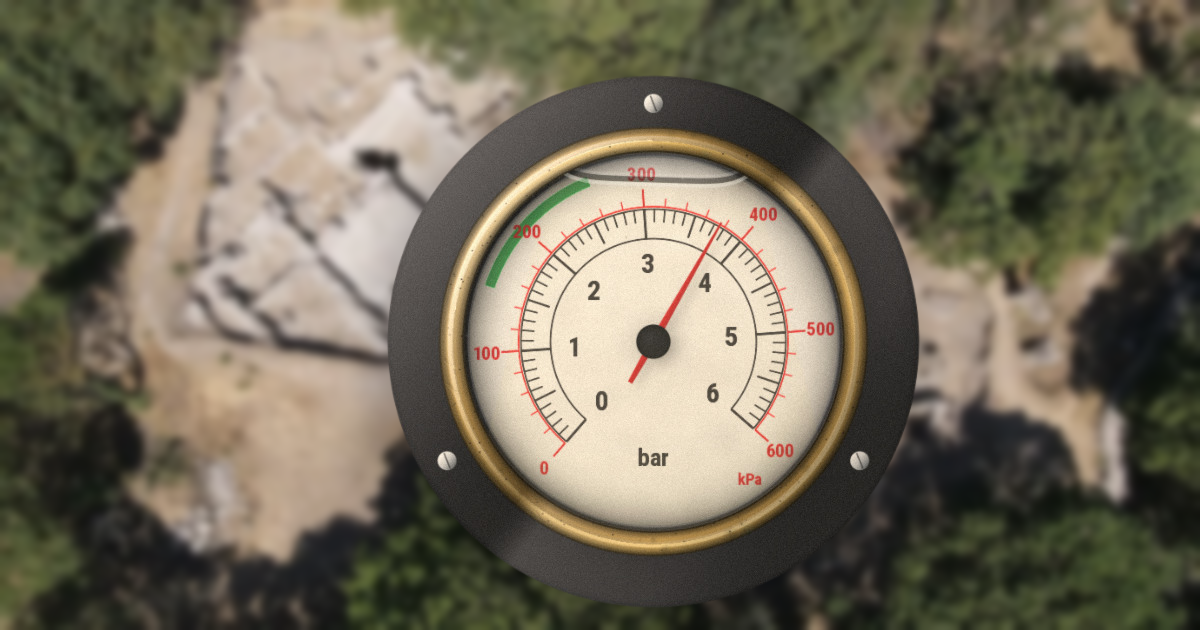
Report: 3.75bar
